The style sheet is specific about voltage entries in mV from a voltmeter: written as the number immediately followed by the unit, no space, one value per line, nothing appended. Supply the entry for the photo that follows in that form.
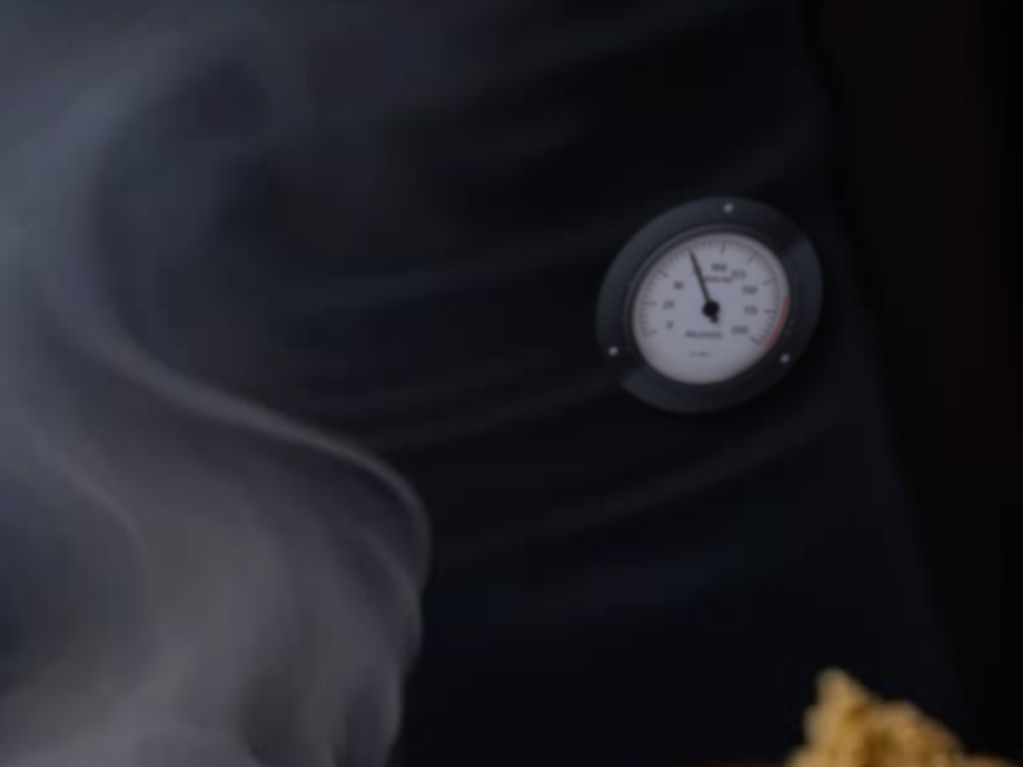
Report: 75mV
